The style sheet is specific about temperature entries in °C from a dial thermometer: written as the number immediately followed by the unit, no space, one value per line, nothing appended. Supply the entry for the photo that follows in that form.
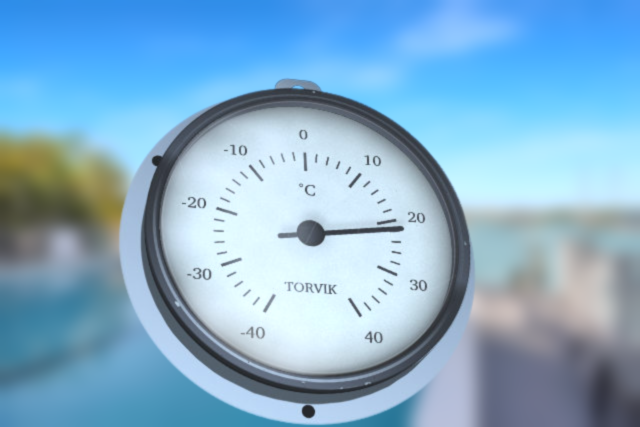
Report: 22°C
